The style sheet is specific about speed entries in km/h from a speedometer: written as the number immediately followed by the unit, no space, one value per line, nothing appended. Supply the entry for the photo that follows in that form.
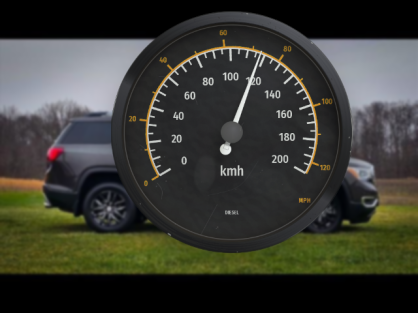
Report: 117.5km/h
